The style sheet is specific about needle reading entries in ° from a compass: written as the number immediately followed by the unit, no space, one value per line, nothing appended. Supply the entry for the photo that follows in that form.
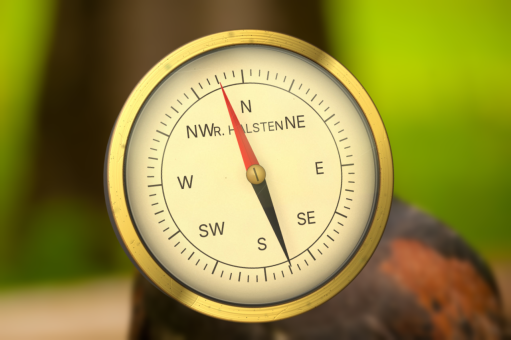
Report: 345°
